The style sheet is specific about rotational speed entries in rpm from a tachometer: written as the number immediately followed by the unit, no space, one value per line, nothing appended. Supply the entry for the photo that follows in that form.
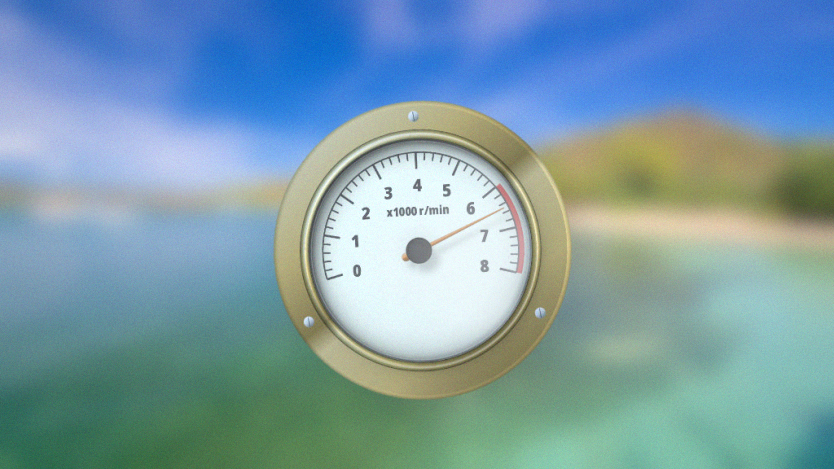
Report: 6500rpm
